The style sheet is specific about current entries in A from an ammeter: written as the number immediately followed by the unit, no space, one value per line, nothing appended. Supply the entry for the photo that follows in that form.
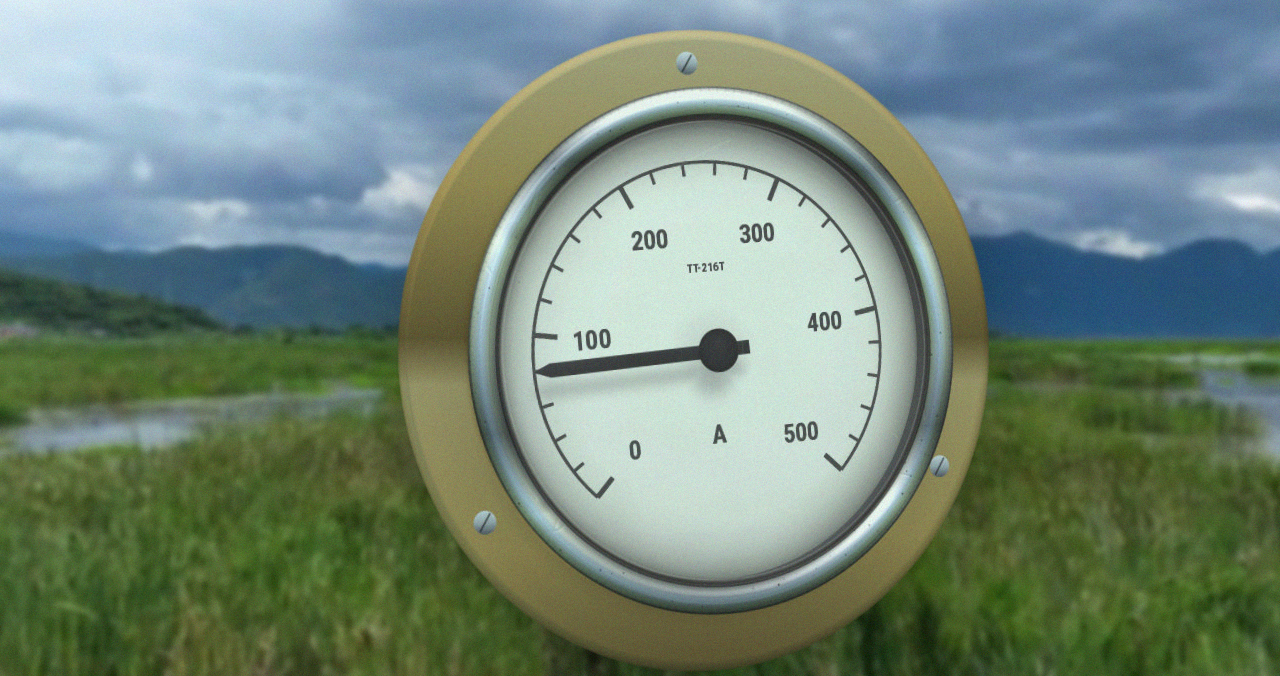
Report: 80A
